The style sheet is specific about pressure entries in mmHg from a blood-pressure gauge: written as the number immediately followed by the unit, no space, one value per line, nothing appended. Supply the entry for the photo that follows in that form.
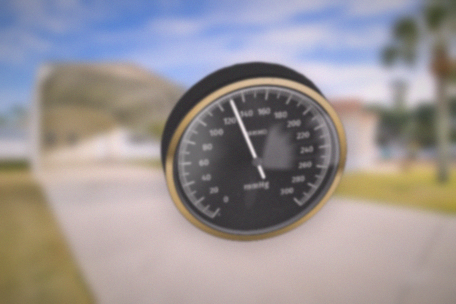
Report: 130mmHg
